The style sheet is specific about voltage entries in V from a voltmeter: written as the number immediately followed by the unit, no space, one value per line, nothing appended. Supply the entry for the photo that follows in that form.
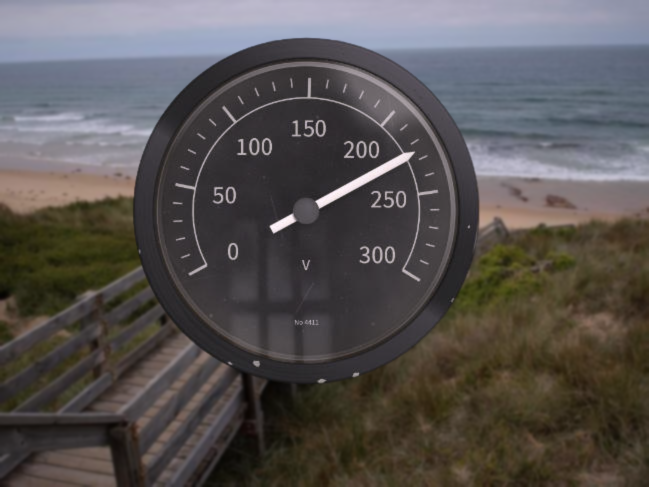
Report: 225V
